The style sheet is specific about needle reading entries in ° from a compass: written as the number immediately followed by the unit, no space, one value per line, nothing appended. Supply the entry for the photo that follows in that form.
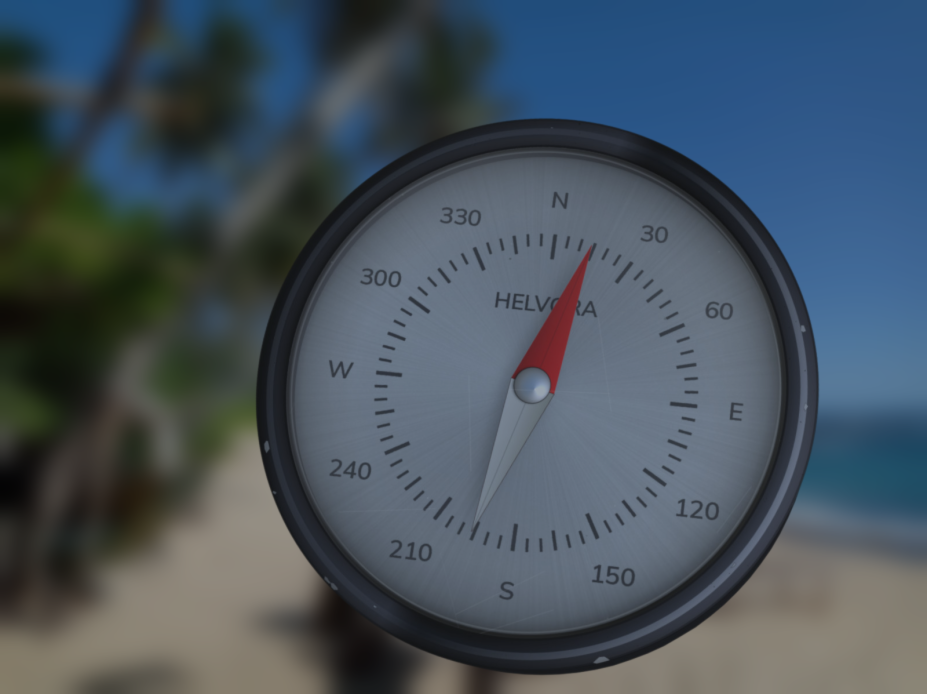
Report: 15°
